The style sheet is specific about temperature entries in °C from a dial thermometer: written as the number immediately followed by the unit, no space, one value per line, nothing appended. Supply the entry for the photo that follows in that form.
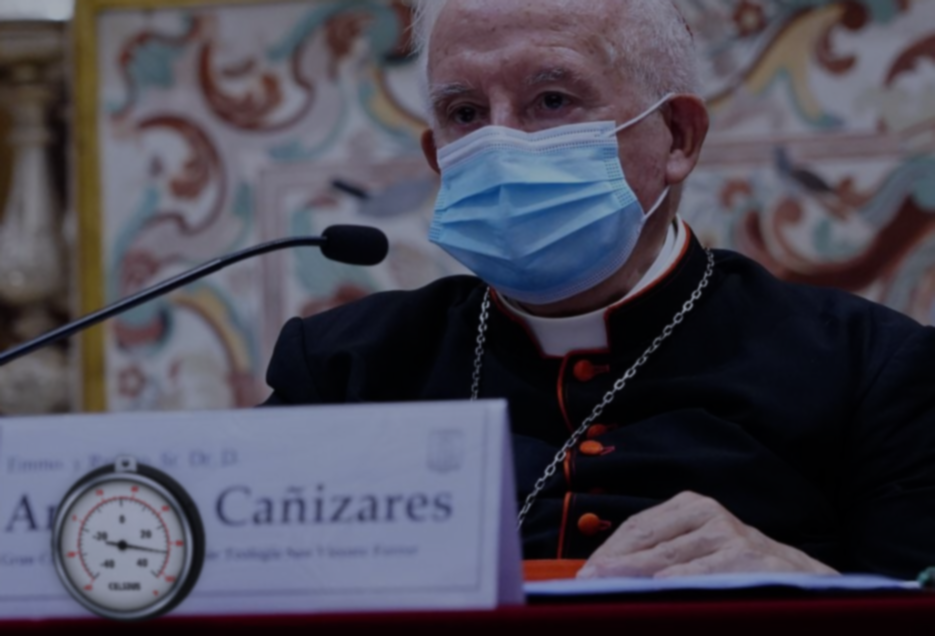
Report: 30°C
